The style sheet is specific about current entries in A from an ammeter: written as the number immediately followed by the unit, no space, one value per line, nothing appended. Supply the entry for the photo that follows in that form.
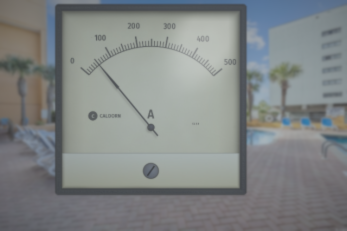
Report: 50A
